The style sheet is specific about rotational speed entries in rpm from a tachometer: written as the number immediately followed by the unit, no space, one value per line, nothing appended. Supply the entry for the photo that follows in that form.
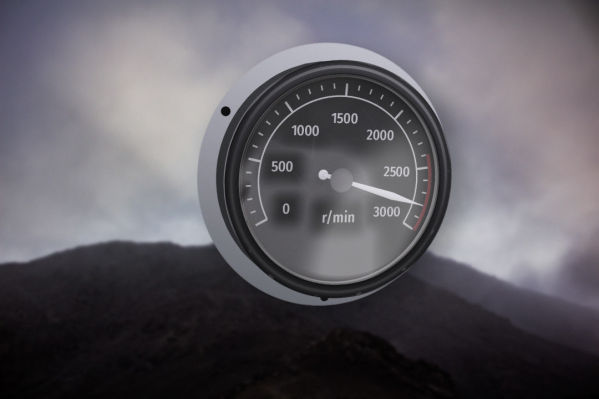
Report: 2800rpm
